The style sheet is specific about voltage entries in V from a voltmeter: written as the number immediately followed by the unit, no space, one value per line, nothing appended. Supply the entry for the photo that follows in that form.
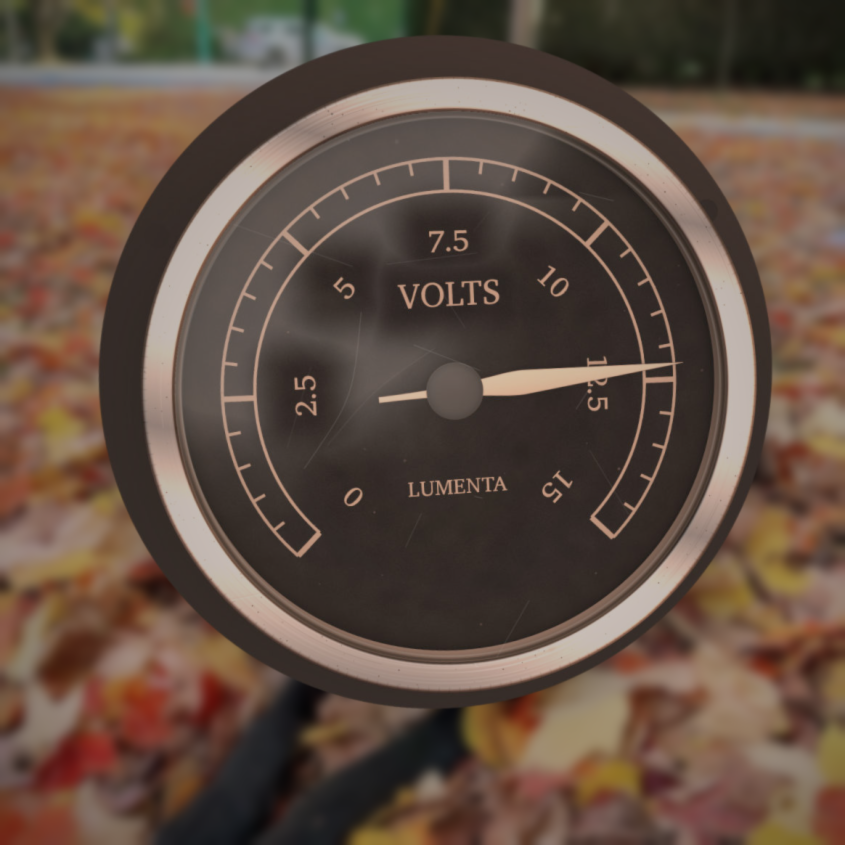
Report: 12.25V
